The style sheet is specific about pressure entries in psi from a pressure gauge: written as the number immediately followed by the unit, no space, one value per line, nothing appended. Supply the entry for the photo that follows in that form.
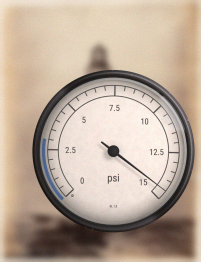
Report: 14.5psi
